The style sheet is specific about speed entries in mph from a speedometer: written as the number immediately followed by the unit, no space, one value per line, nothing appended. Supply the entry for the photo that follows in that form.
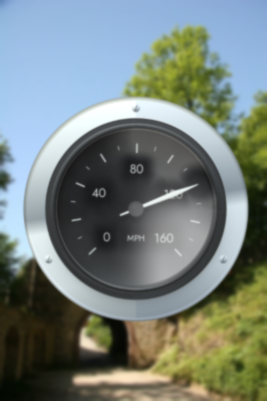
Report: 120mph
